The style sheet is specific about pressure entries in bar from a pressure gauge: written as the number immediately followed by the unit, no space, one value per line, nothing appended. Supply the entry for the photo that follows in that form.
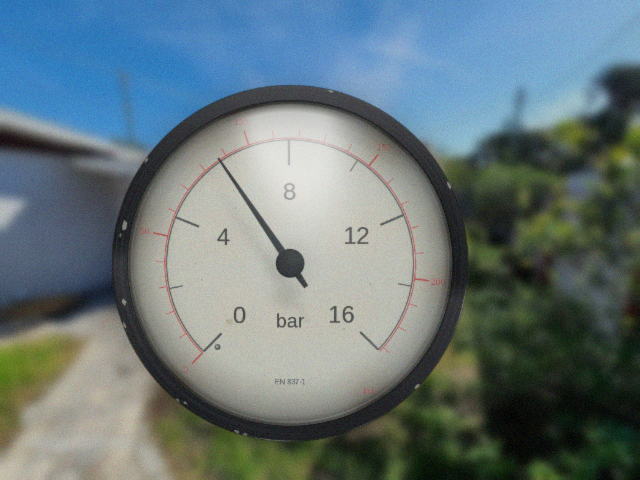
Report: 6bar
